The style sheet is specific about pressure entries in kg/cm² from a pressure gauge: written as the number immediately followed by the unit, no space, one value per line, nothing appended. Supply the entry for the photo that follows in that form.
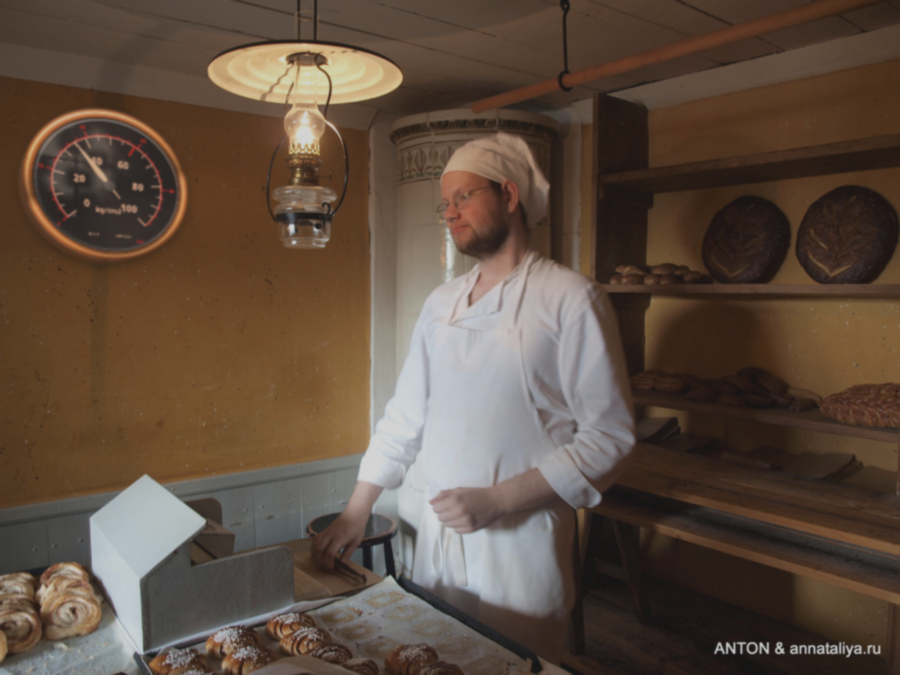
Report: 35kg/cm²
